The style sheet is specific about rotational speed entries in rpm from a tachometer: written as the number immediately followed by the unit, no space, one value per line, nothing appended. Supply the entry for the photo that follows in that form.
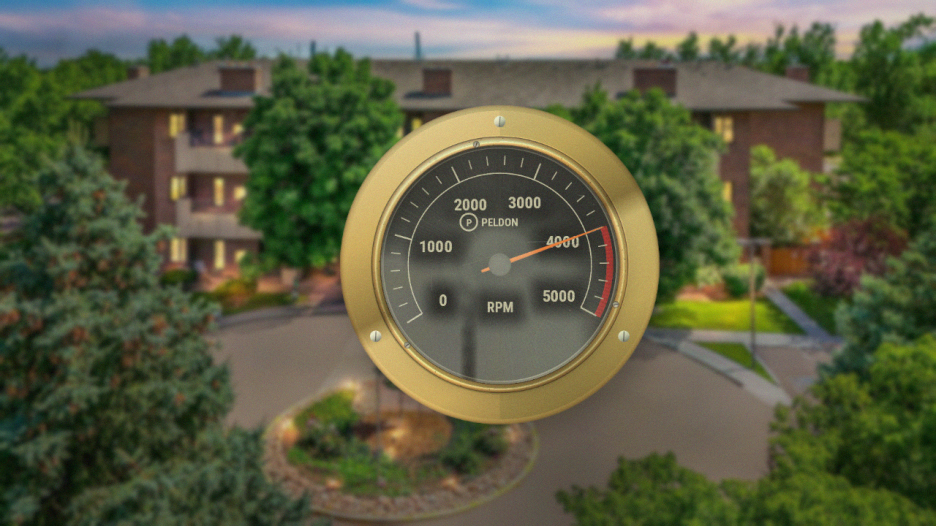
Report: 4000rpm
